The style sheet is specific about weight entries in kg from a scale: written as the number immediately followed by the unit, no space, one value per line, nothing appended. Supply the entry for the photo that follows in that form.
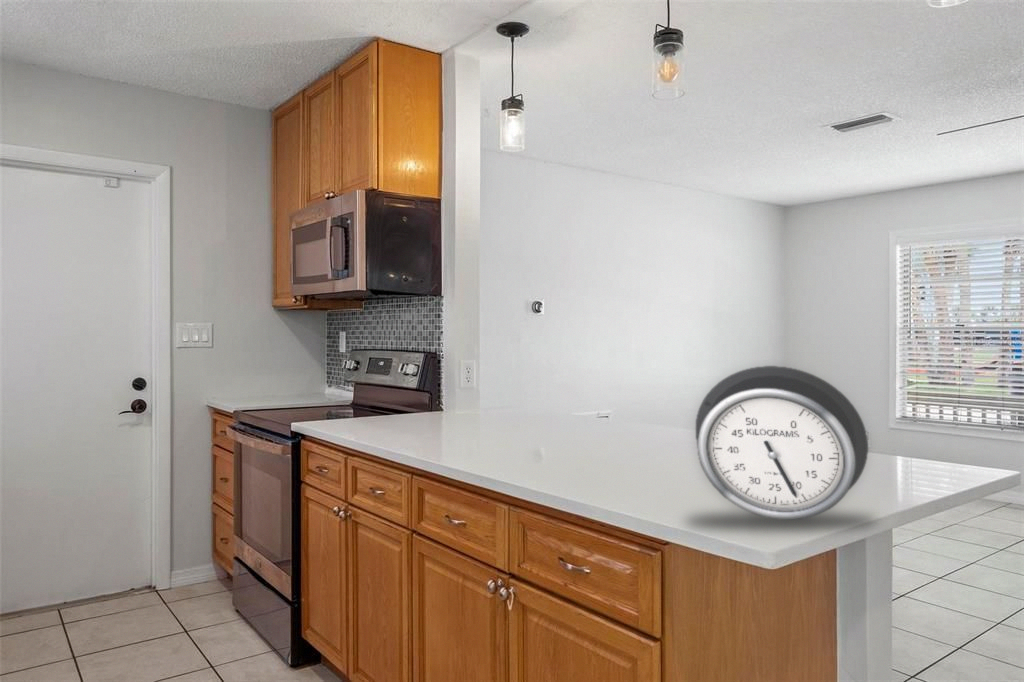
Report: 21kg
